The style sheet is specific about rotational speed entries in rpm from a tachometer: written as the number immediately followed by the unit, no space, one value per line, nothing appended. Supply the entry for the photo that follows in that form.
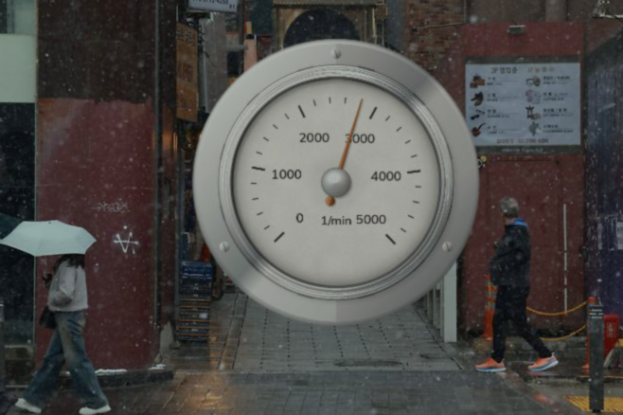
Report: 2800rpm
